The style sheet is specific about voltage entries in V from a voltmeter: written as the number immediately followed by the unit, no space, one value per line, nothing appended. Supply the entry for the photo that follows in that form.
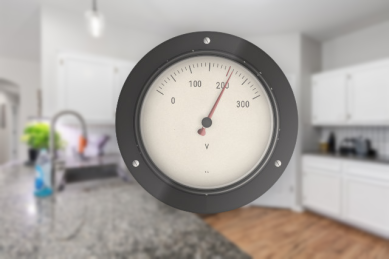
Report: 210V
